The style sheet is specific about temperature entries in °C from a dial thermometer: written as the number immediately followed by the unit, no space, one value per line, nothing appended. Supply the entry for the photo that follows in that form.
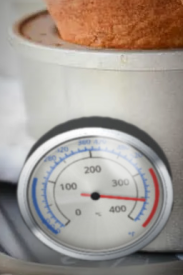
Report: 350°C
